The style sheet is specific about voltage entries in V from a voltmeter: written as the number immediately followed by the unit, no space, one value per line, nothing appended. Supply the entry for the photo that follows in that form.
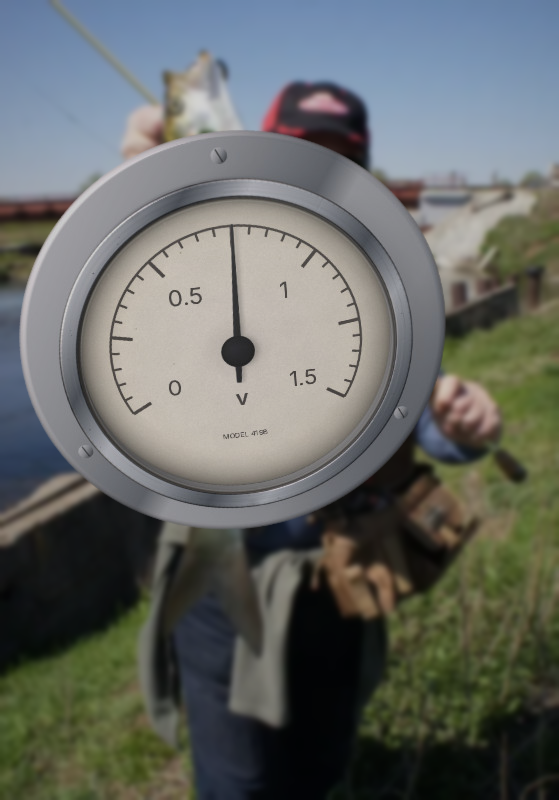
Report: 0.75V
